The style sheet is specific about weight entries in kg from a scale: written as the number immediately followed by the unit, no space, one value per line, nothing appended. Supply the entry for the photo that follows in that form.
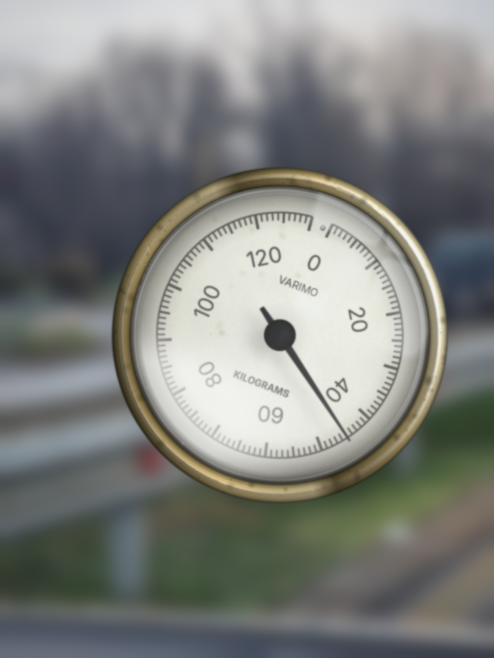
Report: 45kg
